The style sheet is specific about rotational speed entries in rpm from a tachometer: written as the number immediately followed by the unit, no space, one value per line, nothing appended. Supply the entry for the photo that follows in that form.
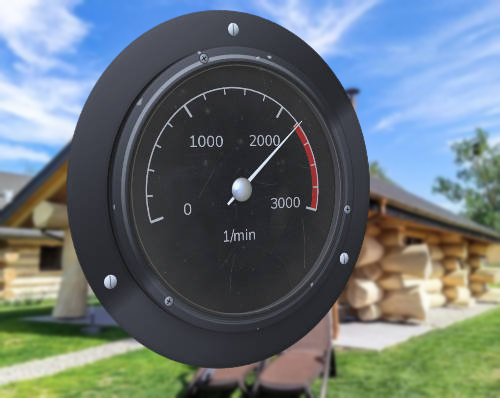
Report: 2200rpm
